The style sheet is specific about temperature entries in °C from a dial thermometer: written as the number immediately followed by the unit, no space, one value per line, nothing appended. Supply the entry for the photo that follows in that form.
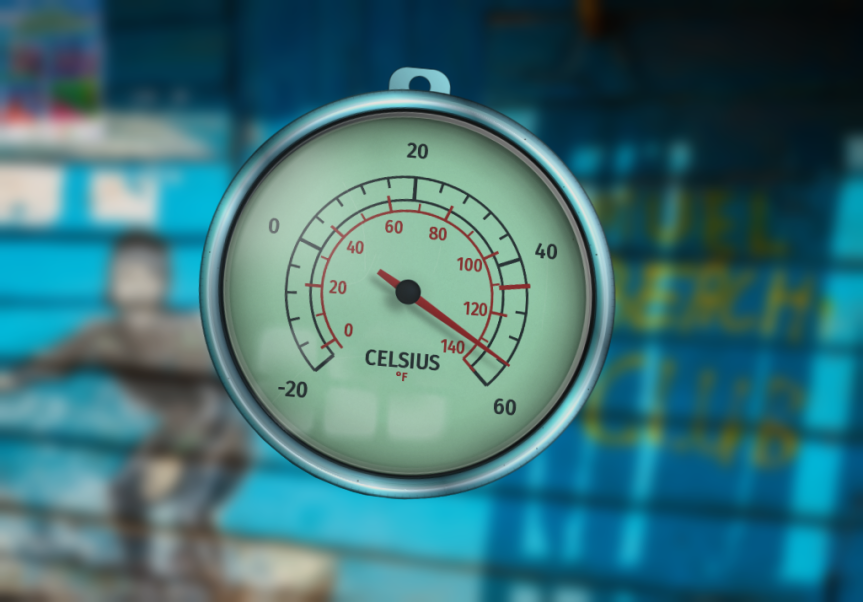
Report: 56°C
